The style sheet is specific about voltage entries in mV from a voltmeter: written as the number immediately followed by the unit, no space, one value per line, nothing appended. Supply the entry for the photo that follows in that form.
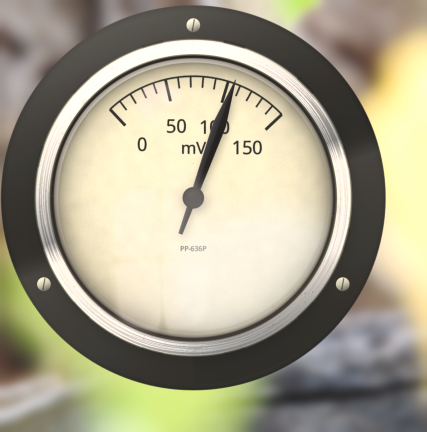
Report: 105mV
